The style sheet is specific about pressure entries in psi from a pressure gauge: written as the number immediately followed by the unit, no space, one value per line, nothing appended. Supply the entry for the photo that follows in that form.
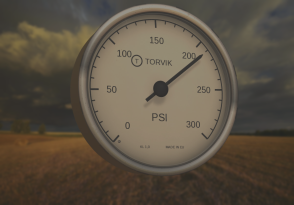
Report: 210psi
